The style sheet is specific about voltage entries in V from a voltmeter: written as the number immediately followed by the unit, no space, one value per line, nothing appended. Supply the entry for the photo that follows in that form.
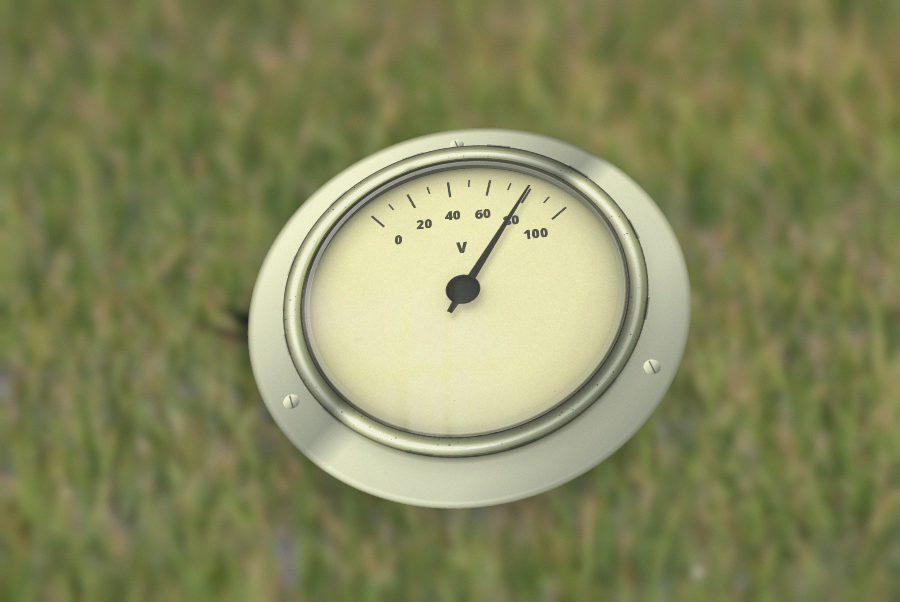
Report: 80V
